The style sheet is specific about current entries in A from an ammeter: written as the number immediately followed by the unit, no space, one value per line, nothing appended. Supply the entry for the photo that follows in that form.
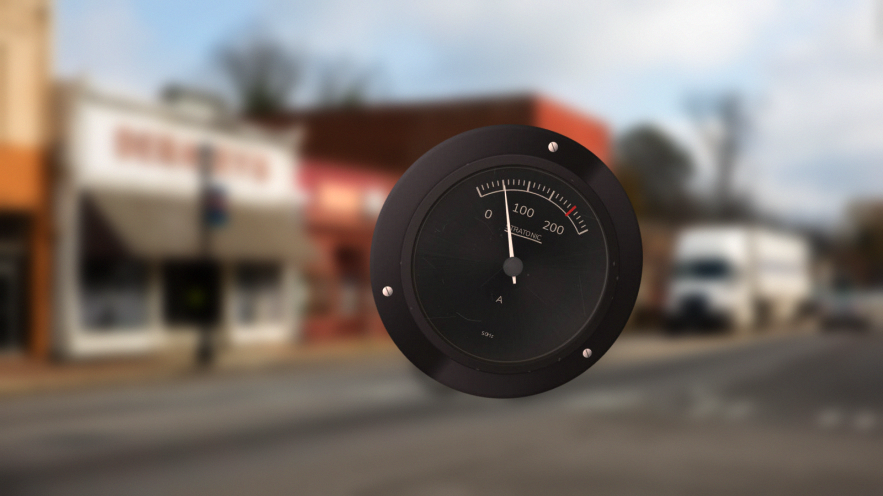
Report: 50A
